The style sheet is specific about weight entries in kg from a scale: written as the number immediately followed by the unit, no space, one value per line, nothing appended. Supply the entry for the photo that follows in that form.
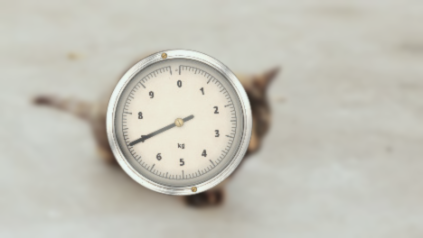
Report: 7kg
